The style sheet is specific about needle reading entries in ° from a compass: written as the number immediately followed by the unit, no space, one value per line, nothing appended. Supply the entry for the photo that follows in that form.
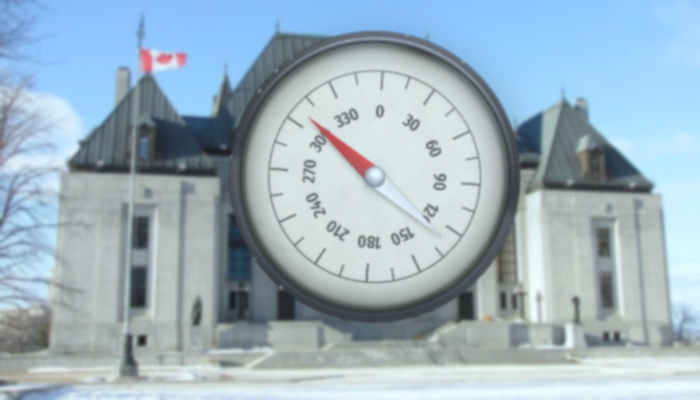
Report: 307.5°
